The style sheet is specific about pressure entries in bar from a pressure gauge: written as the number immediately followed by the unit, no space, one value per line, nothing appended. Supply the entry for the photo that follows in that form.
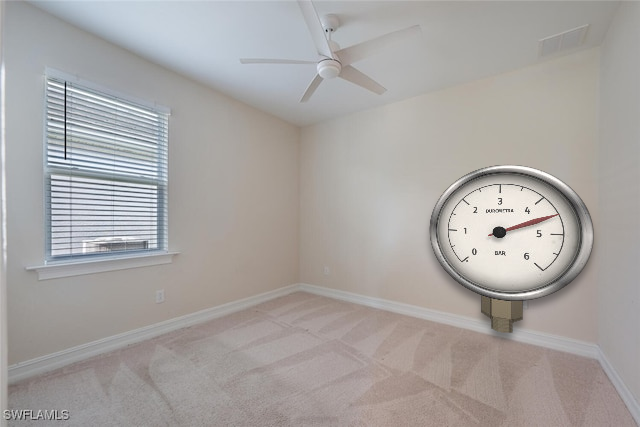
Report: 4.5bar
